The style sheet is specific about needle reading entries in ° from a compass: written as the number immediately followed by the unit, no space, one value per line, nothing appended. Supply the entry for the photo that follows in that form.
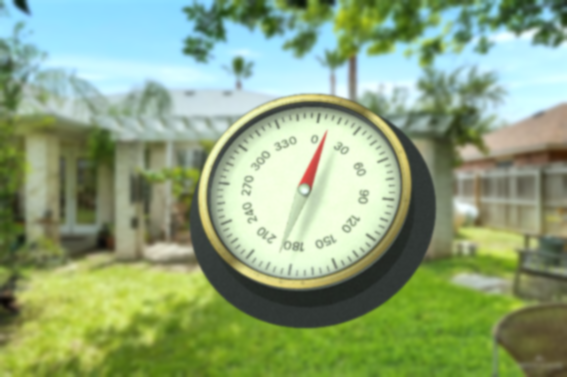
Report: 10°
